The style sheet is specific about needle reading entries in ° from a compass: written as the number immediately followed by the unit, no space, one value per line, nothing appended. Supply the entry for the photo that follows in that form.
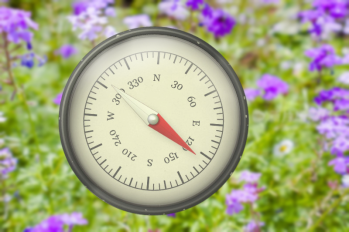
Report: 125°
